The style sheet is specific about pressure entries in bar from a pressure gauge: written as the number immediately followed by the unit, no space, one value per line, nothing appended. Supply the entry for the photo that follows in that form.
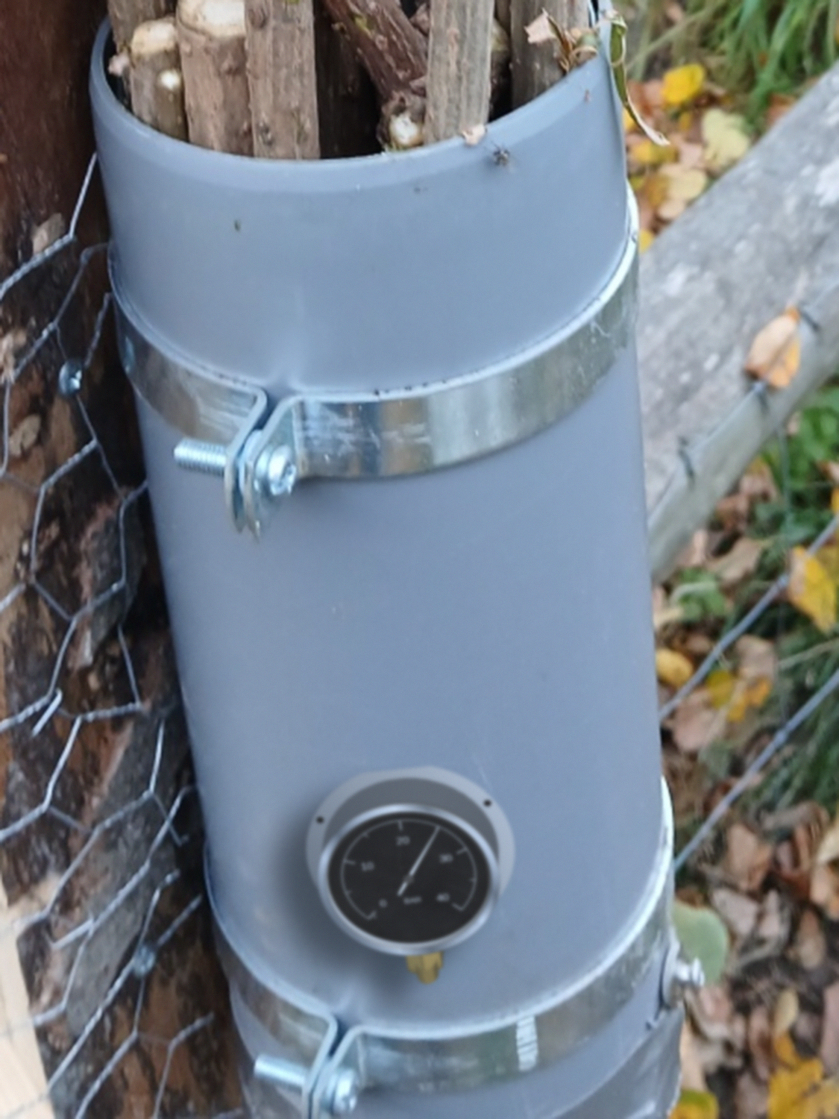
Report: 25bar
